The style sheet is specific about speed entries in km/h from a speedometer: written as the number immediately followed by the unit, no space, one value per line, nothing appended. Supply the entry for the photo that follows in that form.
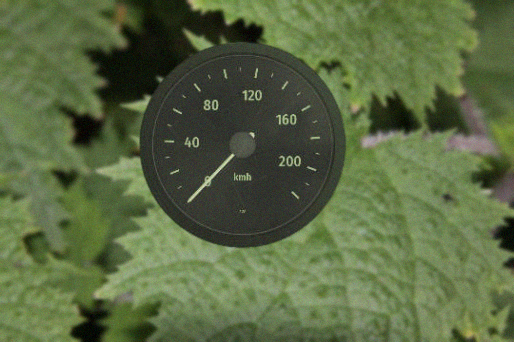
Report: 0km/h
